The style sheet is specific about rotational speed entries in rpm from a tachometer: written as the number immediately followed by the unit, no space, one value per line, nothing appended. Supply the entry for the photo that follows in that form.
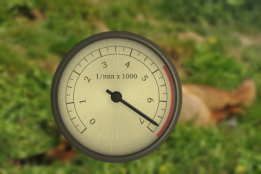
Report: 6750rpm
